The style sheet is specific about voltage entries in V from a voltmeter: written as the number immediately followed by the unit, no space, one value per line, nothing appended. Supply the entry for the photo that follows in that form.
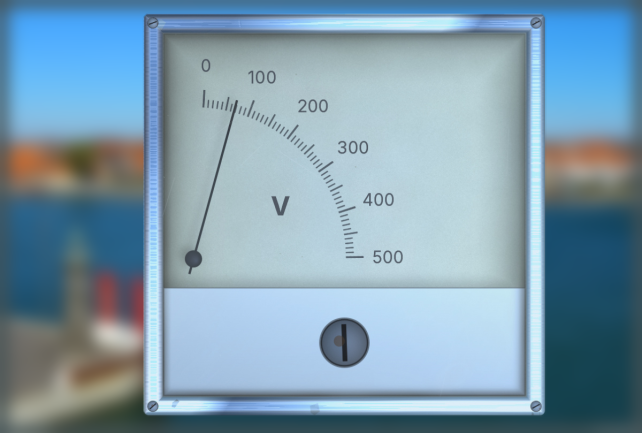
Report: 70V
